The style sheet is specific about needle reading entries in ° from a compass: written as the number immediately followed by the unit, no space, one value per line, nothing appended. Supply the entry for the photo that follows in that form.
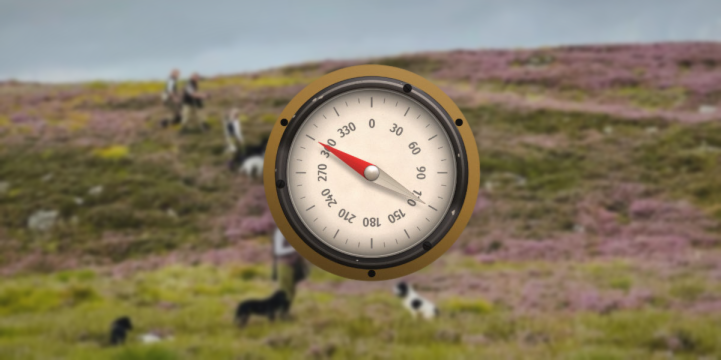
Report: 300°
